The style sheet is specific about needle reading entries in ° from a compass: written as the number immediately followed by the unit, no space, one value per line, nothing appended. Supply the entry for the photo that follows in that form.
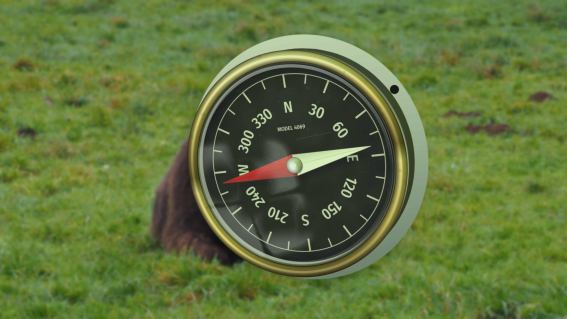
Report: 262.5°
